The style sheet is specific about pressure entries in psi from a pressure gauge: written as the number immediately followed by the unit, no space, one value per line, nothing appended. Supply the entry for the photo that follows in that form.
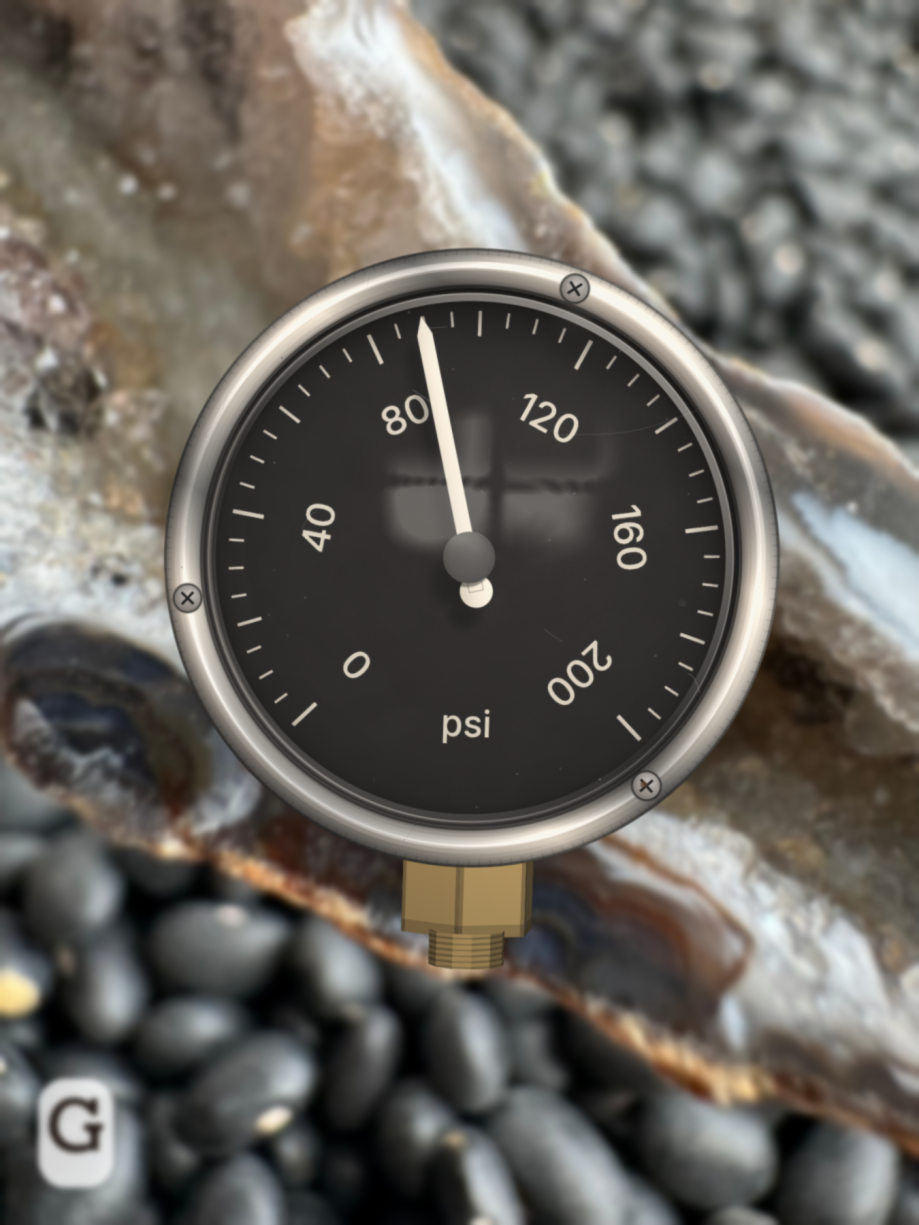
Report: 90psi
